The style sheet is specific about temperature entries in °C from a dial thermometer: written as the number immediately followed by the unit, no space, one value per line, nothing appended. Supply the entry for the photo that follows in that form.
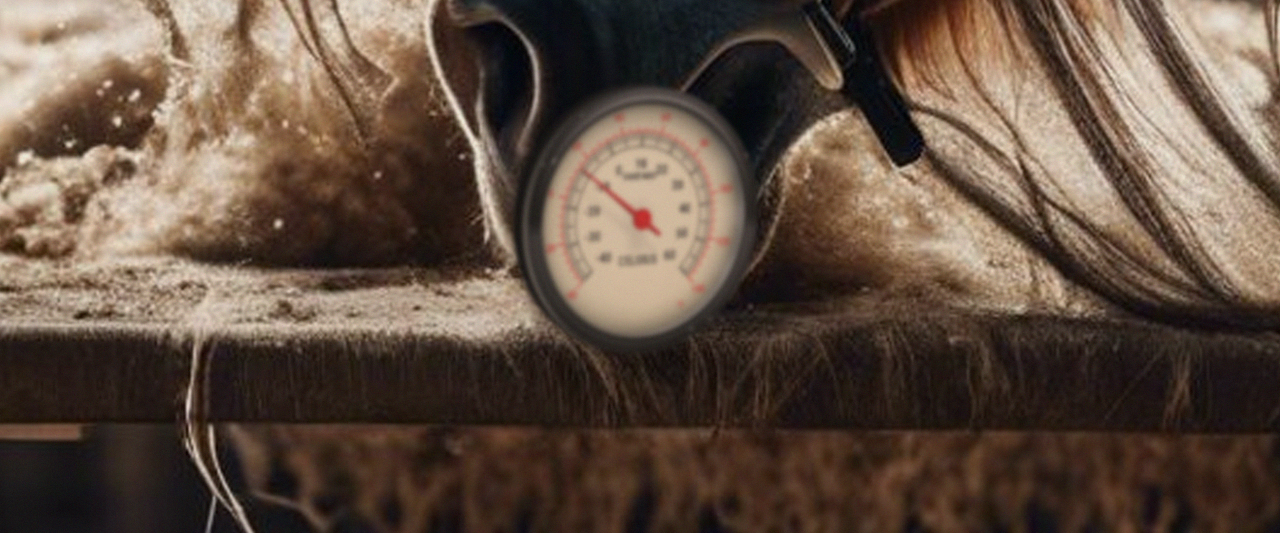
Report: -10°C
